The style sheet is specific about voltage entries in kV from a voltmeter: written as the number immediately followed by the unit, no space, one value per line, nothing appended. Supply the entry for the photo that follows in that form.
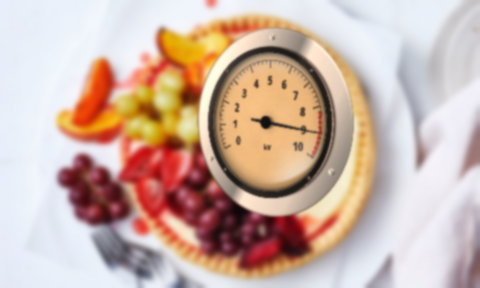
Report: 9kV
